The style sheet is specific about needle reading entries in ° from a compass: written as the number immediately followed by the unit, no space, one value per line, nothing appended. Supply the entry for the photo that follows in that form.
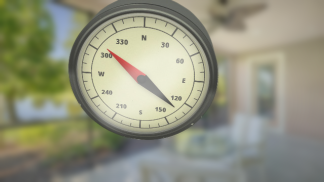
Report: 310°
